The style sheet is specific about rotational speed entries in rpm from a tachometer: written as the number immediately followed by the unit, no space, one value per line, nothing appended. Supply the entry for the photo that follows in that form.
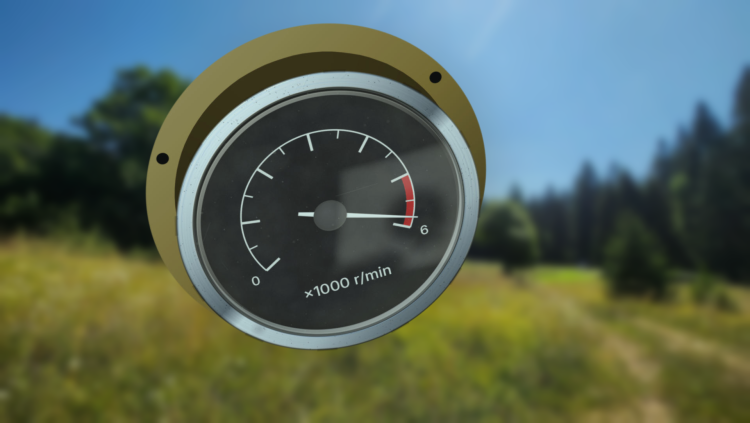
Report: 5750rpm
